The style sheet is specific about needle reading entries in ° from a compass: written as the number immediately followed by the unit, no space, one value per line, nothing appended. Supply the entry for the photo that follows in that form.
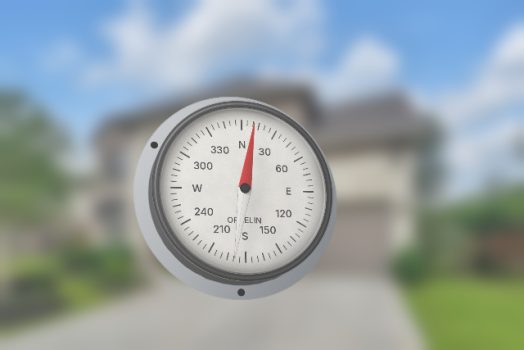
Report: 10°
